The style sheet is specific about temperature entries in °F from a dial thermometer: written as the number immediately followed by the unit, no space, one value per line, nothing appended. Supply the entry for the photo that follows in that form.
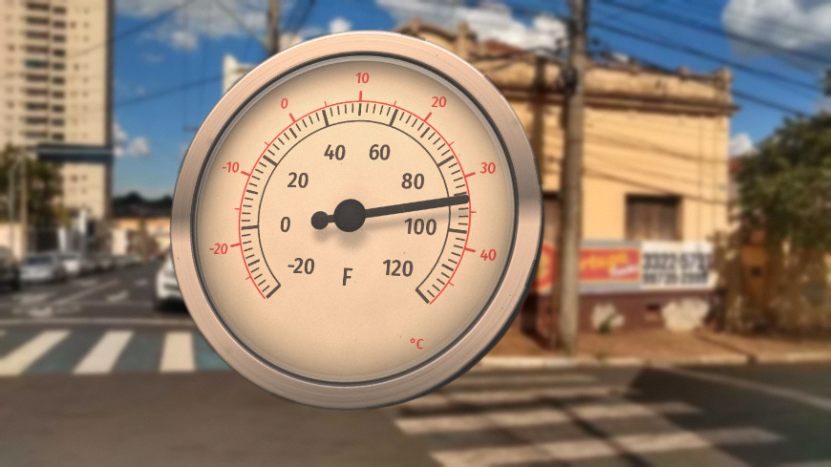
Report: 92°F
